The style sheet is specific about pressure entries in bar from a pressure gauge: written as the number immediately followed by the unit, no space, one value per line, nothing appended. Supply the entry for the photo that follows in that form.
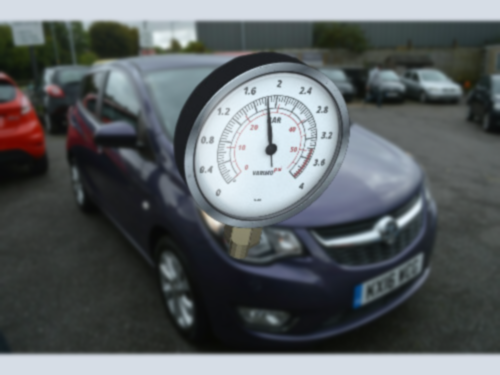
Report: 1.8bar
